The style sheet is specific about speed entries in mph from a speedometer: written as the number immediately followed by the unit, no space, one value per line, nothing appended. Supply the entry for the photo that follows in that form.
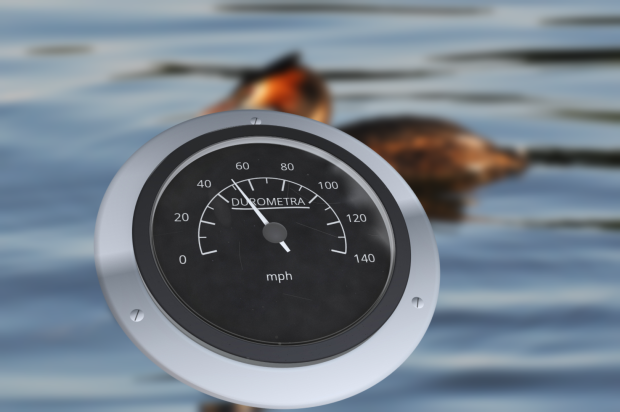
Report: 50mph
